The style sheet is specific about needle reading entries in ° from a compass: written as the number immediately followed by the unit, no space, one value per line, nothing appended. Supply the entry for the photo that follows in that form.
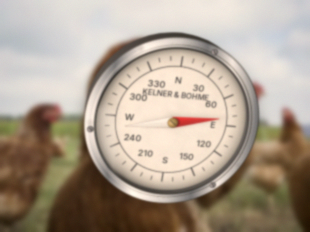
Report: 80°
